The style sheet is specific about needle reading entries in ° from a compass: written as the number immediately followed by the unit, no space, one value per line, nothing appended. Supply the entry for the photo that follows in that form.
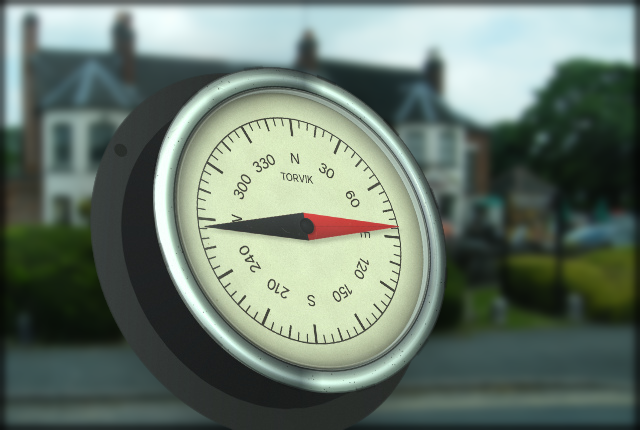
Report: 85°
